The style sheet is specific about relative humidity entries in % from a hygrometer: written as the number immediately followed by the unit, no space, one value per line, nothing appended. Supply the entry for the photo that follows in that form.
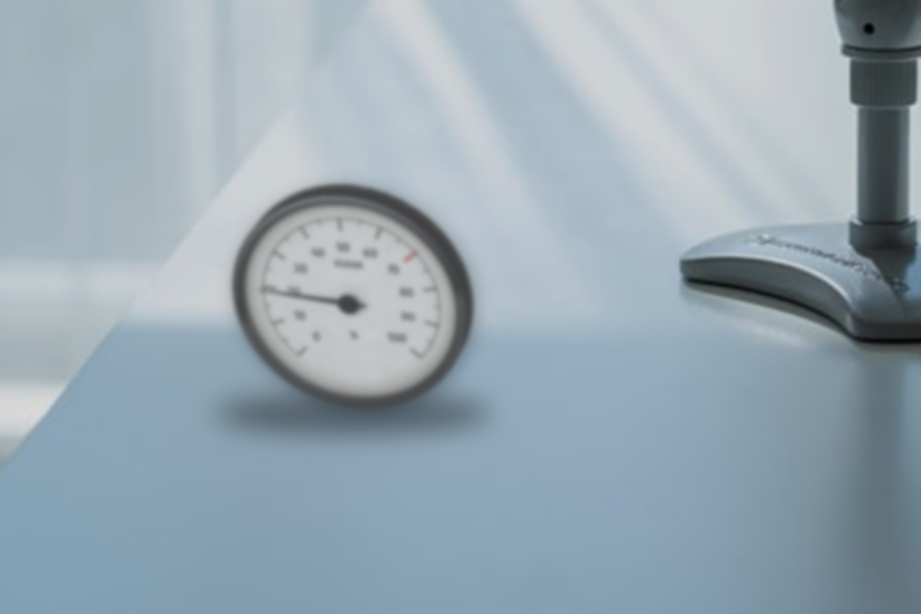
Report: 20%
